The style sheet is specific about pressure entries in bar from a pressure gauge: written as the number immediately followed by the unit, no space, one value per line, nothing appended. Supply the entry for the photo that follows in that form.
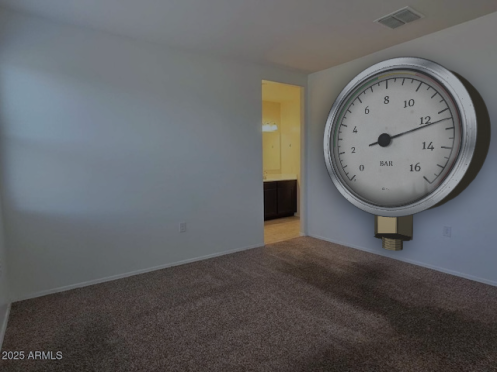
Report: 12.5bar
